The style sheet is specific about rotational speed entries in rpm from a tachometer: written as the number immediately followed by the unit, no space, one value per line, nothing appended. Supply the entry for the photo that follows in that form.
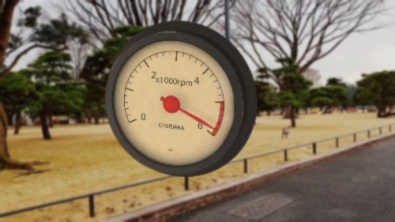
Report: 5800rpm
